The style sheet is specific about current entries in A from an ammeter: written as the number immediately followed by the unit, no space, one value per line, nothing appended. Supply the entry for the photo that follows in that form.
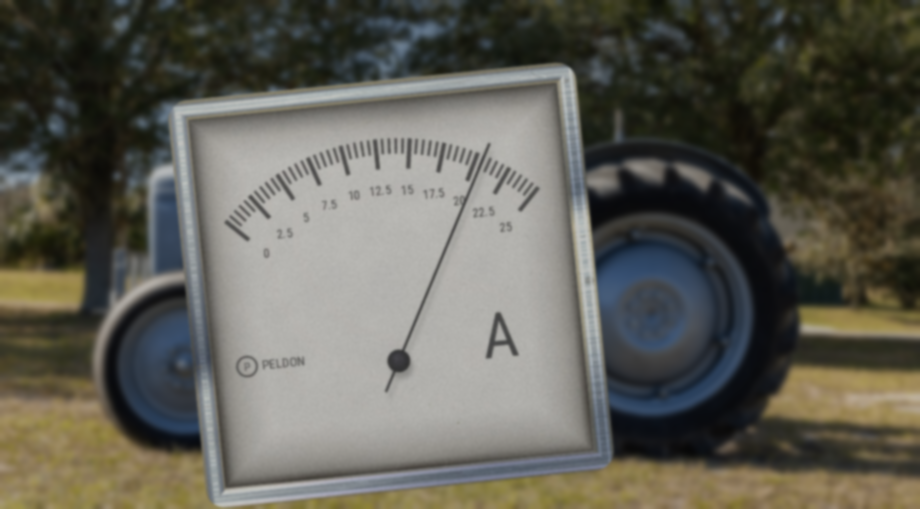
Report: 20.5A
